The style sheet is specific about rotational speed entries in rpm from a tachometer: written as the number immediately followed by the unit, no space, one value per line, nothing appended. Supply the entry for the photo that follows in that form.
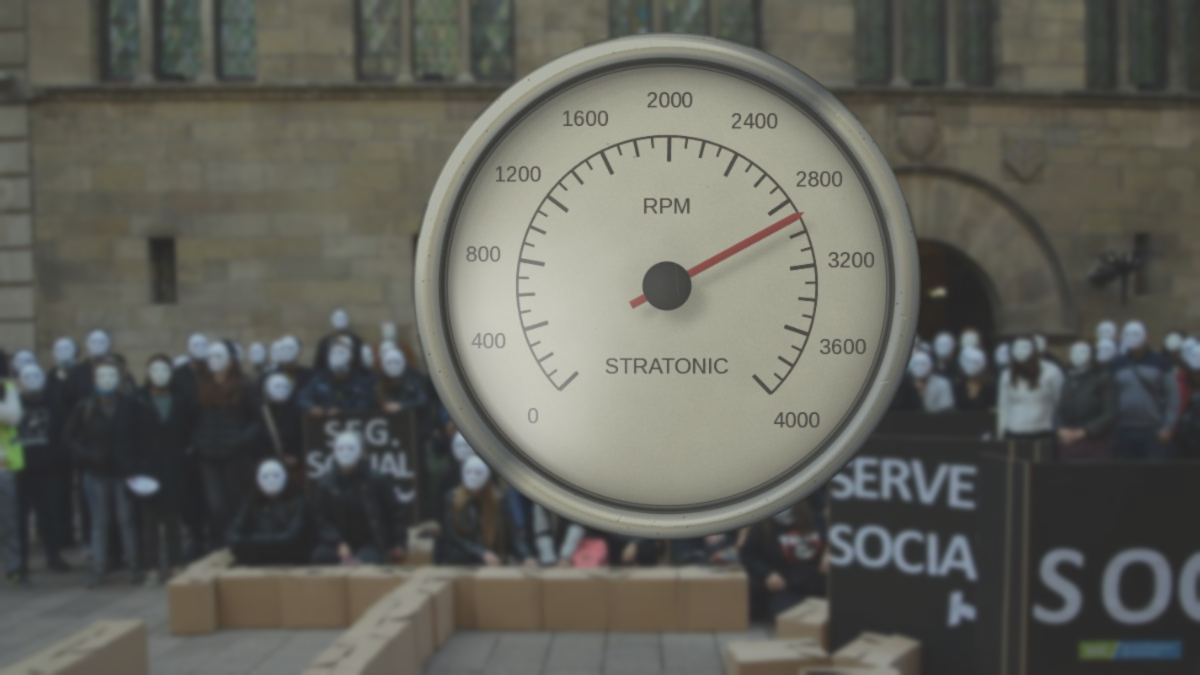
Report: 2900rpm
